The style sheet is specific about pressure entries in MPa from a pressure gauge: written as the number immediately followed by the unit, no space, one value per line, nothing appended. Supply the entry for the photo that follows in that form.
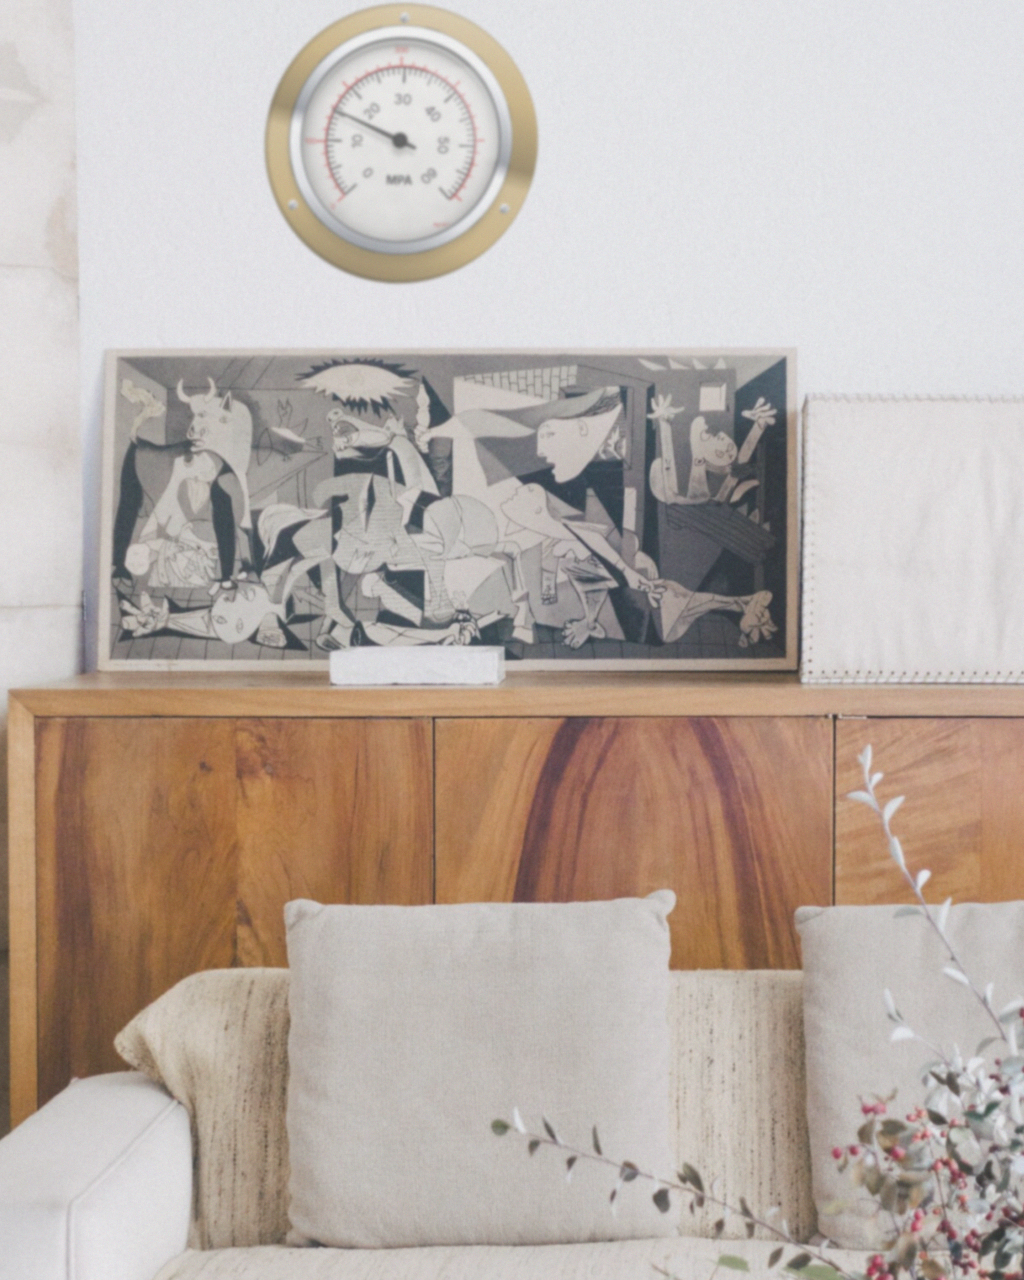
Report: 15MPa
